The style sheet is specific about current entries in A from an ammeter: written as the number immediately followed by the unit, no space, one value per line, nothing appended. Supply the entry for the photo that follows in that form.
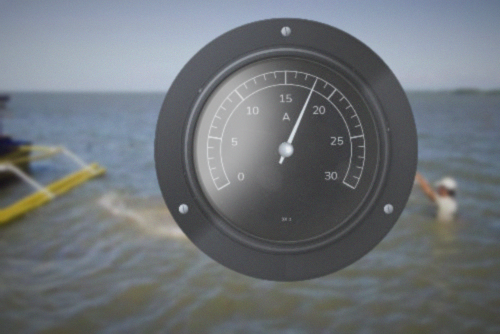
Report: 18A
